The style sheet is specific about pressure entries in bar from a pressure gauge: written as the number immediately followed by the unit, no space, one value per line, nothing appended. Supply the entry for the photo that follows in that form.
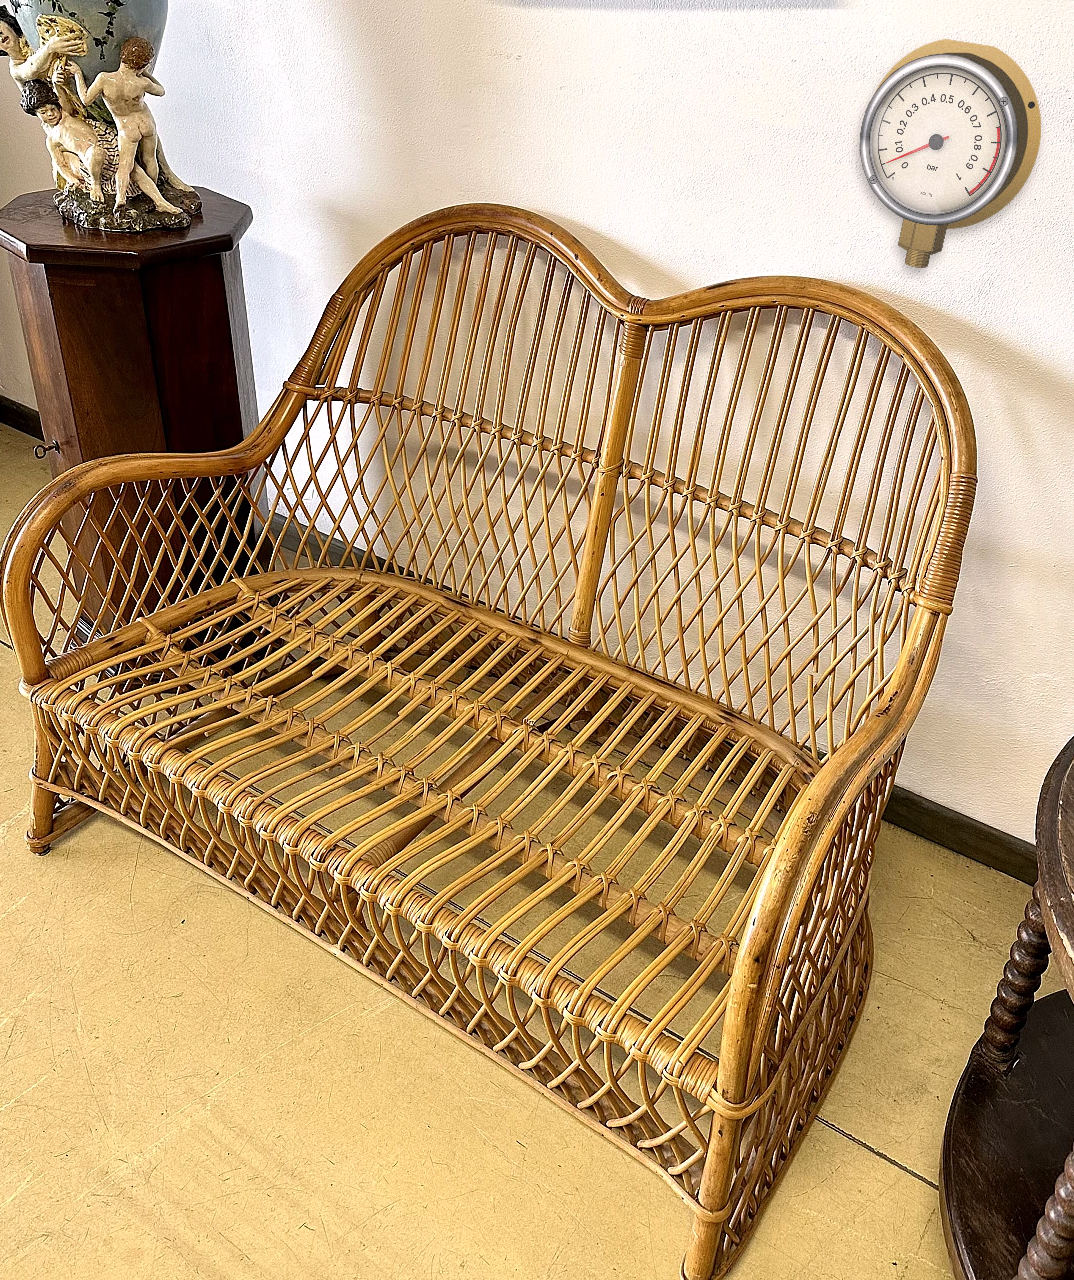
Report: 0.05bar
